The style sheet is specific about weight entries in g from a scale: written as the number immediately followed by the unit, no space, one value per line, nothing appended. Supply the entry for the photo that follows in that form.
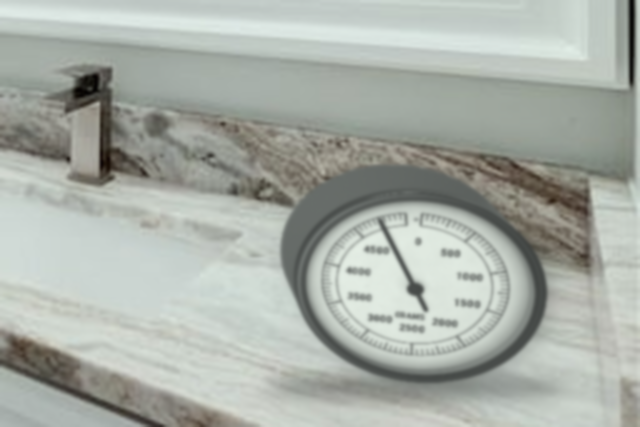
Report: 4750g
